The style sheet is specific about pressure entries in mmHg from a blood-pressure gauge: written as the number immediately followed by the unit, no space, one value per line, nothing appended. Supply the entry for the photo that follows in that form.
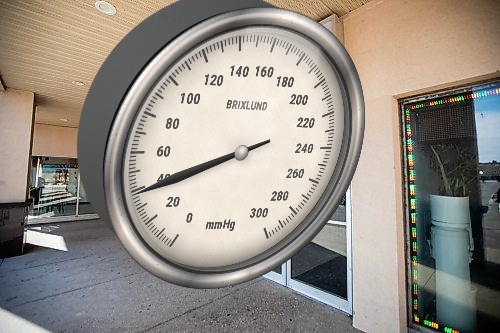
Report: 40mmHg
